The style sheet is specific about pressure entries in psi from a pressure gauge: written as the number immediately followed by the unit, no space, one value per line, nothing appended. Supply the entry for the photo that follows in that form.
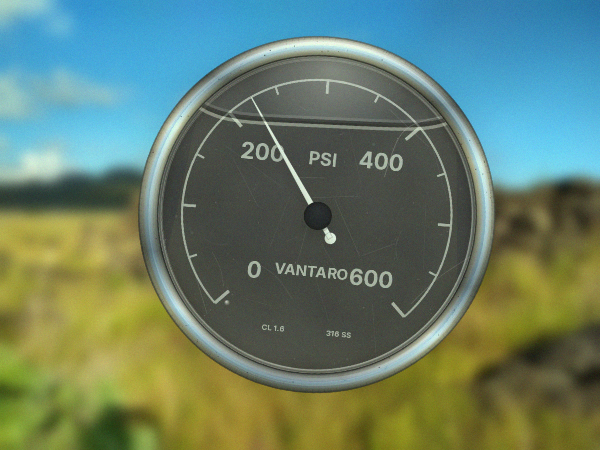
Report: 225psi
